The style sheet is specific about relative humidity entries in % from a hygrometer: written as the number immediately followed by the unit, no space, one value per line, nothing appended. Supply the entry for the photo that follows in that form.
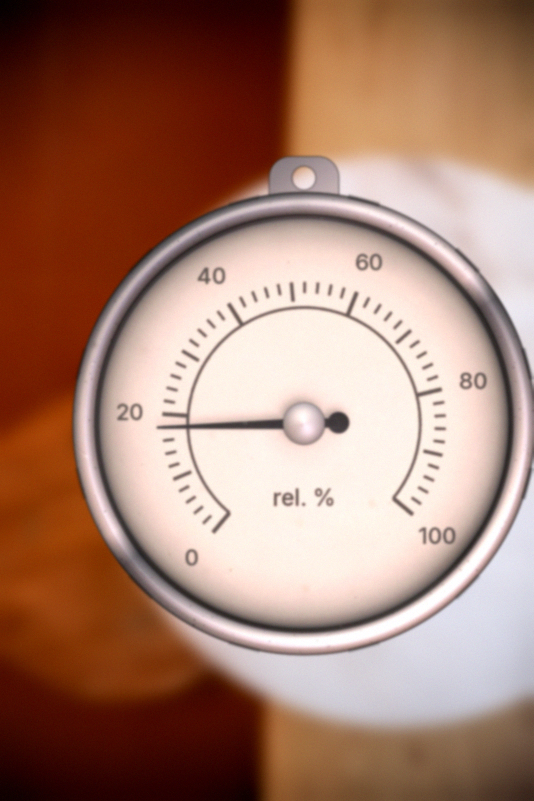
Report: 18%
